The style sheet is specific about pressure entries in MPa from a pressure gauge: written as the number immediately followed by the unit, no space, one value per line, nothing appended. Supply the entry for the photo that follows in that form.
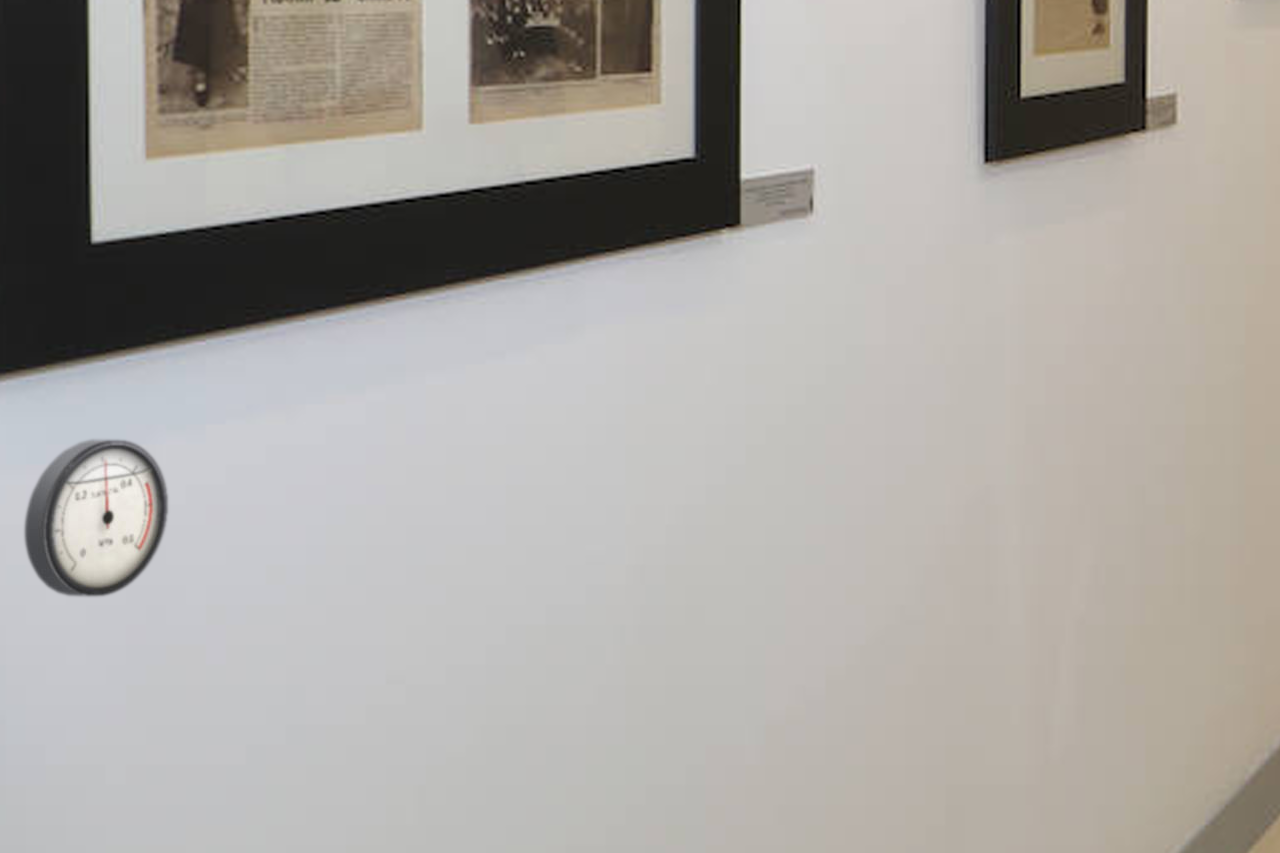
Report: 0.3MPa
